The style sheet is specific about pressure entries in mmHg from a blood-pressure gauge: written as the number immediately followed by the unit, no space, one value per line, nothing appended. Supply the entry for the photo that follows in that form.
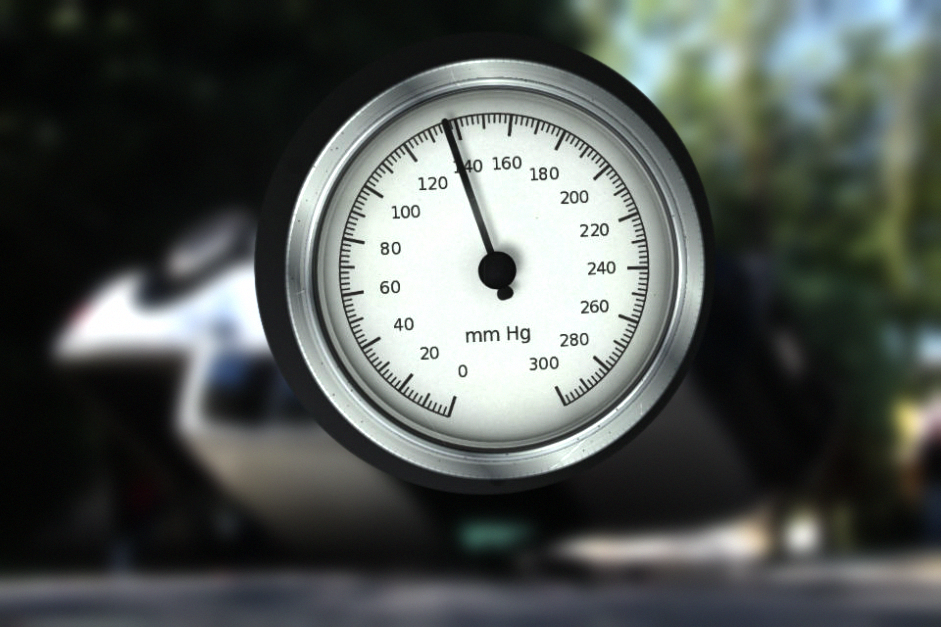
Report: 136mmHg
